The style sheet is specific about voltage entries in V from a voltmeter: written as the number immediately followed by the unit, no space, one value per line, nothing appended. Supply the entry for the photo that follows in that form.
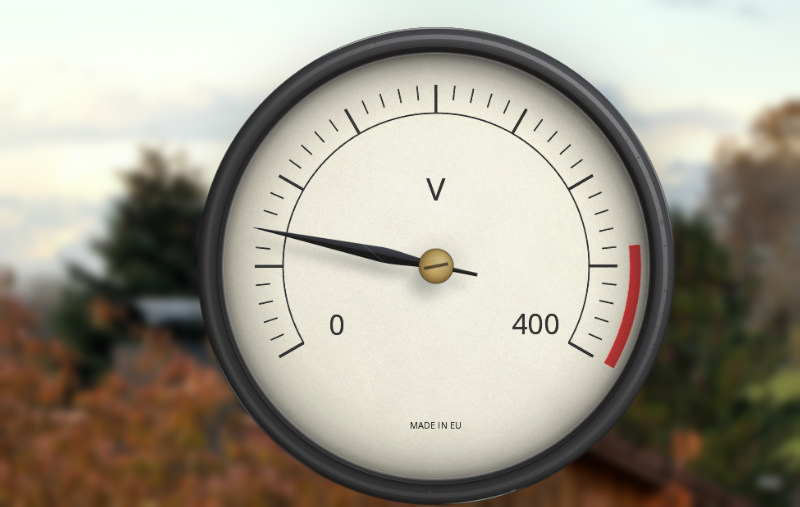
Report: 70V
